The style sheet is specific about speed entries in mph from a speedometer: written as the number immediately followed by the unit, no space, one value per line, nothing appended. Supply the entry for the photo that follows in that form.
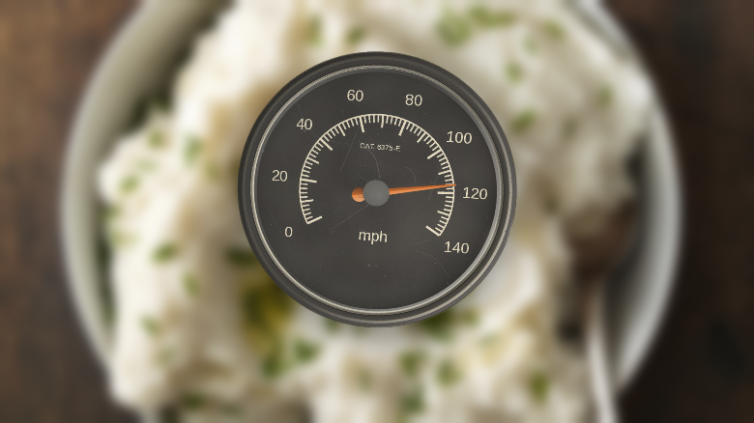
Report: 116mph
